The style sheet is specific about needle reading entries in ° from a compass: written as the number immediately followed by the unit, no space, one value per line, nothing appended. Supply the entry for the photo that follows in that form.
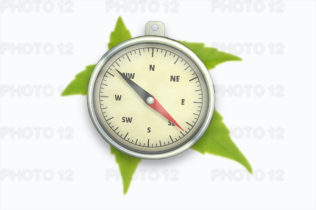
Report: 130°
